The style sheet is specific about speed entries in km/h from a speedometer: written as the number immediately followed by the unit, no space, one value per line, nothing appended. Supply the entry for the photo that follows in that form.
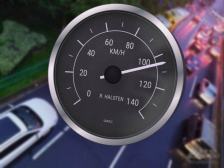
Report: 105km/h
